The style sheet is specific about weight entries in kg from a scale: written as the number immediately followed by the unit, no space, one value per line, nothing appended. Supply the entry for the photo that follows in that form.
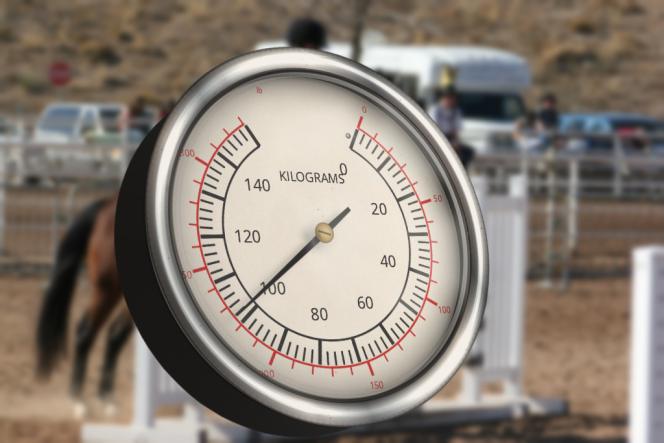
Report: 102kg
